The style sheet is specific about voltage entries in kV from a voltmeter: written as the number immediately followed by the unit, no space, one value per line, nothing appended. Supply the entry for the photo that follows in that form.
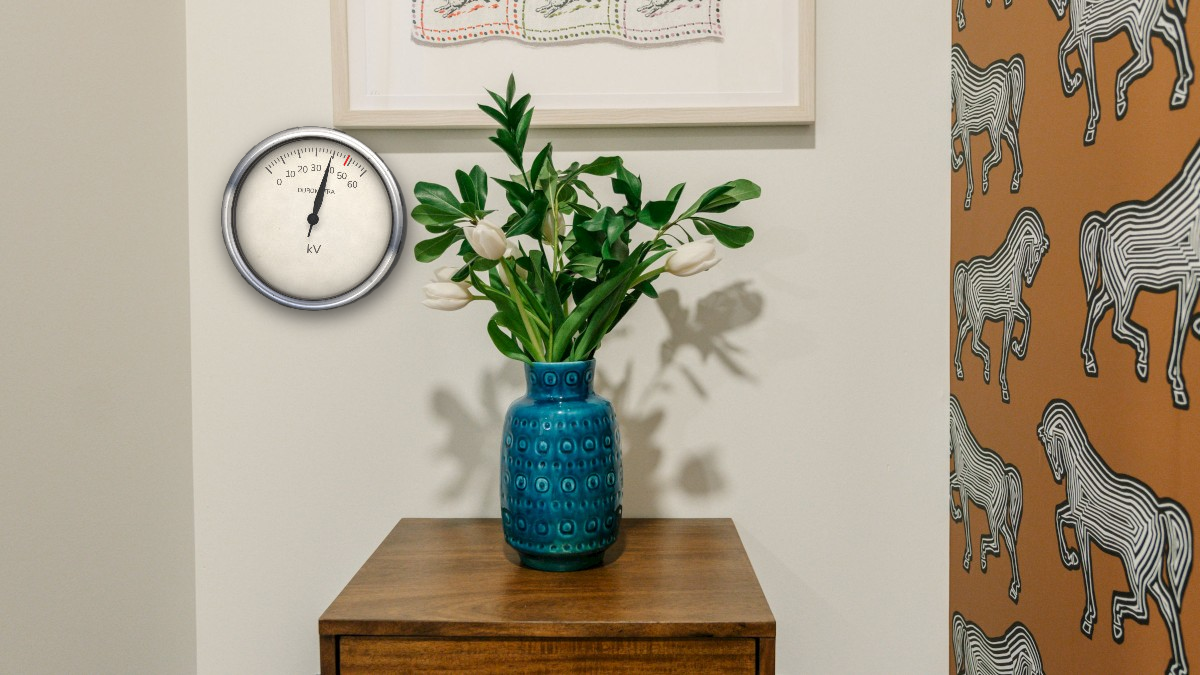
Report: 40kV
